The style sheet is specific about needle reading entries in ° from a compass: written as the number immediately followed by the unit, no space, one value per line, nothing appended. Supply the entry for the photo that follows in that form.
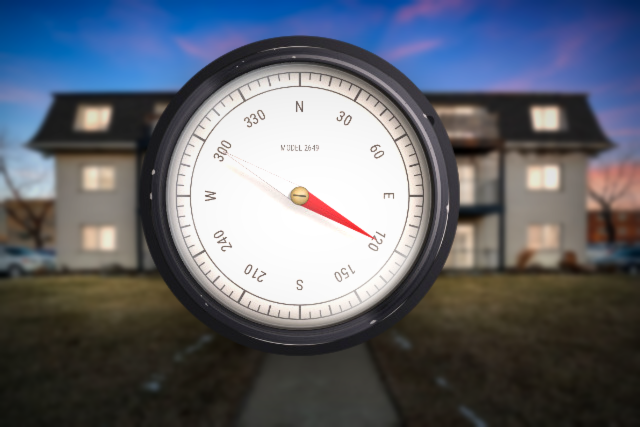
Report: 120°
